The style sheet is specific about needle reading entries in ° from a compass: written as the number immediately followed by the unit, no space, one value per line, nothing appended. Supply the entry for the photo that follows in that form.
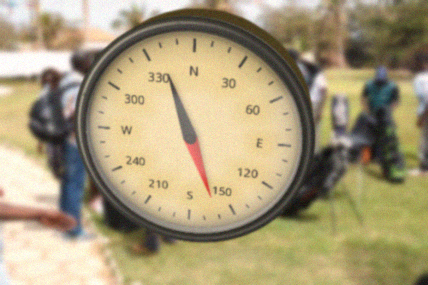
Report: 160°
